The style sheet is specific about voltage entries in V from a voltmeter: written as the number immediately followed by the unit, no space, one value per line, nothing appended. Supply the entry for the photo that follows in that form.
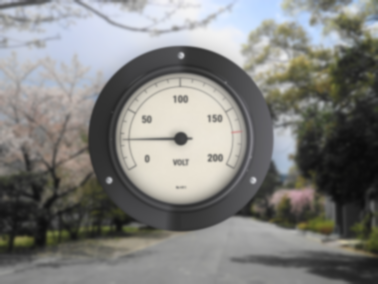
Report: 25V
